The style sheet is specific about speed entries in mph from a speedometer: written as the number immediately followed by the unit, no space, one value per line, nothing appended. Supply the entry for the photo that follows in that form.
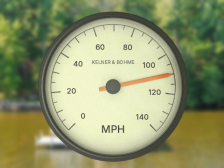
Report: 110mph
